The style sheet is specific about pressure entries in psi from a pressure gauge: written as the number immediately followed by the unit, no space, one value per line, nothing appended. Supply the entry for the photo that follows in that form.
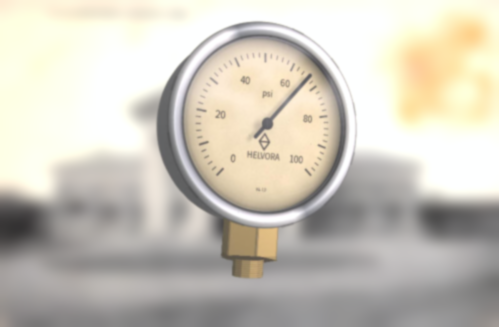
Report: 66psi
